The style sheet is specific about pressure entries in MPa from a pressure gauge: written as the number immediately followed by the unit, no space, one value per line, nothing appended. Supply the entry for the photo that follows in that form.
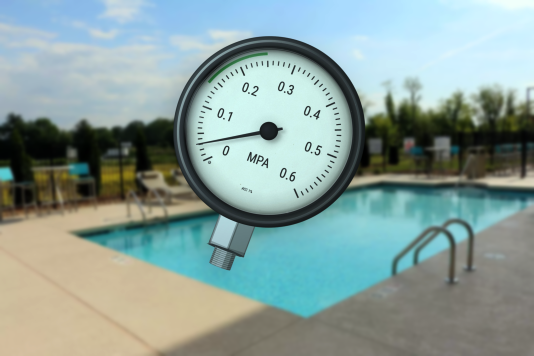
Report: 0.03MPa
